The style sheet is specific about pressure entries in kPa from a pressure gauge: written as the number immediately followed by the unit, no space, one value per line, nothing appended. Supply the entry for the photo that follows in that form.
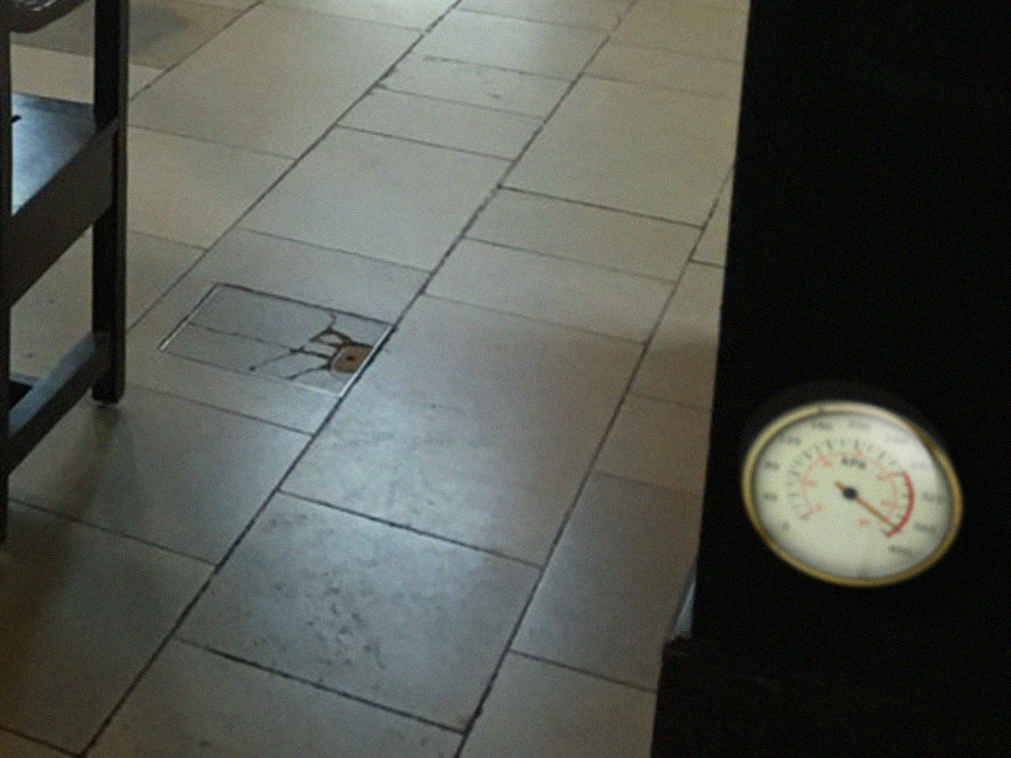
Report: 380kPa
